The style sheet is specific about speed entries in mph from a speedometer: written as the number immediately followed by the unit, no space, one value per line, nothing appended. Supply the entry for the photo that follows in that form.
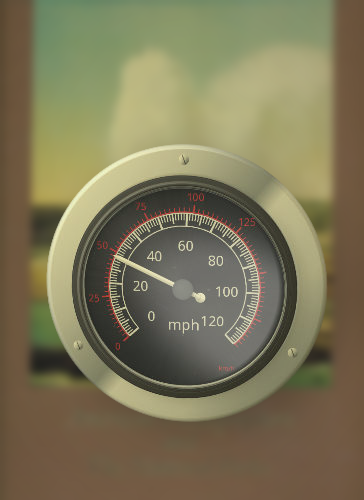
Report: 30mph
